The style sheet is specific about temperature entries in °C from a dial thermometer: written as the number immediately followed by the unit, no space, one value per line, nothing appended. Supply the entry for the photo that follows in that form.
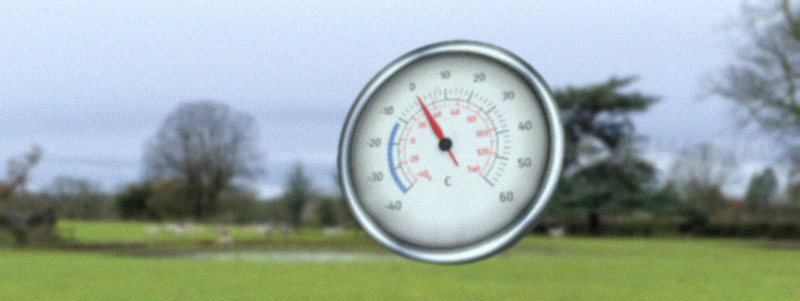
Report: 0°C
